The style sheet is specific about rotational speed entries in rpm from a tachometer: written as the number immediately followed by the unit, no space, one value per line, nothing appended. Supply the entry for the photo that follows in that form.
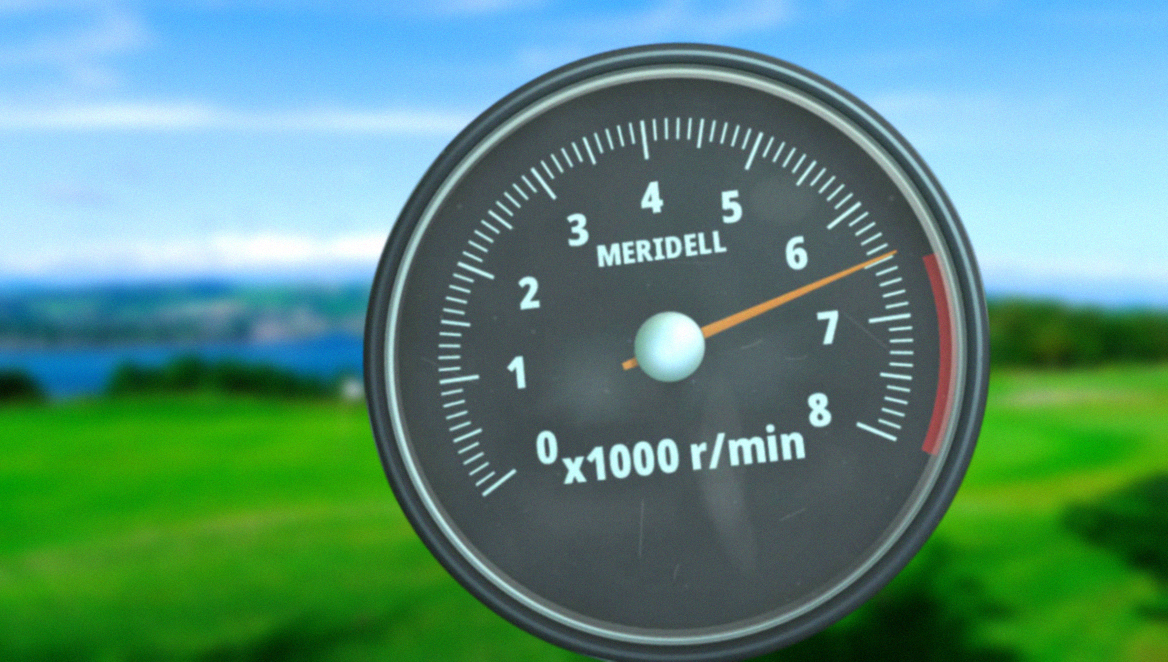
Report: 6500rpm
